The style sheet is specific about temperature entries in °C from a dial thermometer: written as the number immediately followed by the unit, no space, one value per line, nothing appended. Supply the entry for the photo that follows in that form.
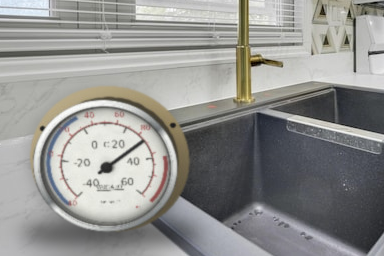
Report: 30°C
